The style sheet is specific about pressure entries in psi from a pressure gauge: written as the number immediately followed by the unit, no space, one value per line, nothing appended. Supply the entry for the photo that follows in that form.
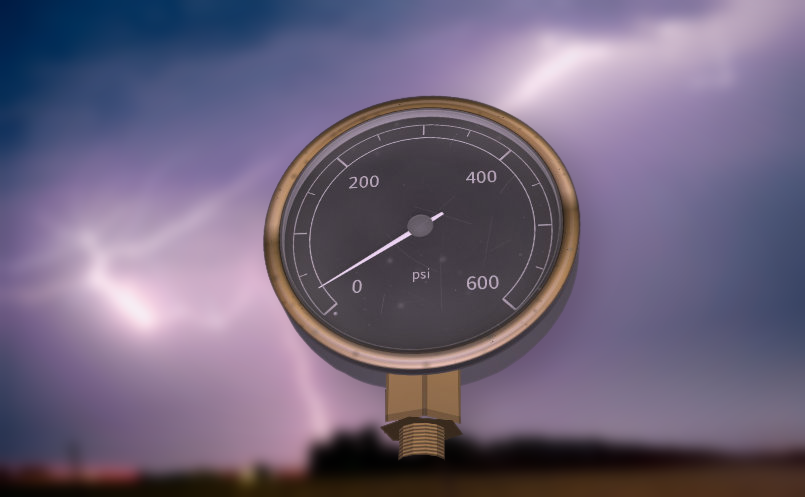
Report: 25psi
